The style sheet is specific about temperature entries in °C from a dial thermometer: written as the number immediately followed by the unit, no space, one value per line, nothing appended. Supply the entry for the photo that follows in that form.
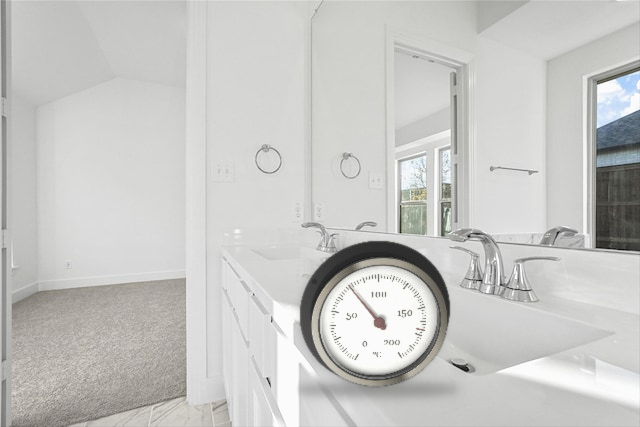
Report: 75°C
